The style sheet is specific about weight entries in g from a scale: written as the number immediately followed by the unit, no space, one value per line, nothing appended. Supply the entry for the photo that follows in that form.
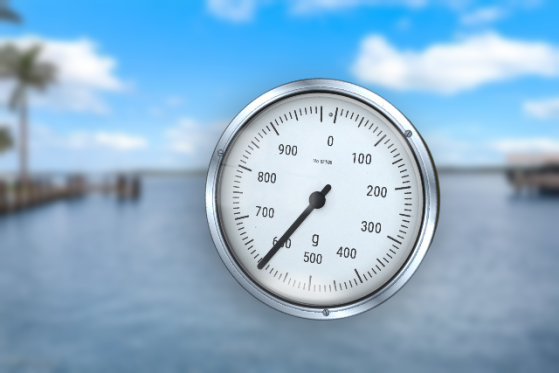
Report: 600g
